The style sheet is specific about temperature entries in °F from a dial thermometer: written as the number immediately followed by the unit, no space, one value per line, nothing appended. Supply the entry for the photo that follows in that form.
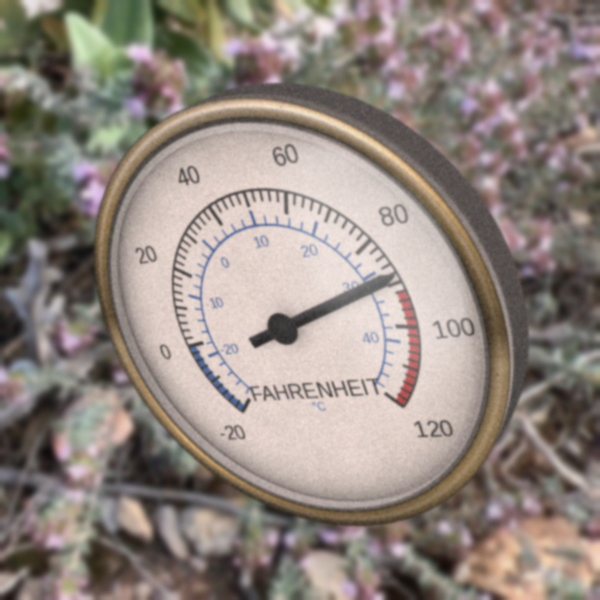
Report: 88°F
